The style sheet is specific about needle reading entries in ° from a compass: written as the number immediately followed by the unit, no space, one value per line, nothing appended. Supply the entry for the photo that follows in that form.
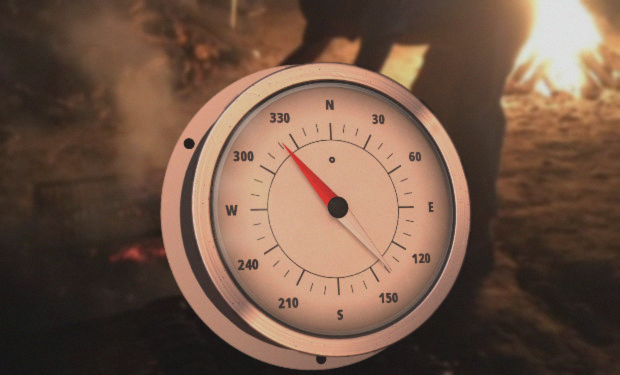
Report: 320°
